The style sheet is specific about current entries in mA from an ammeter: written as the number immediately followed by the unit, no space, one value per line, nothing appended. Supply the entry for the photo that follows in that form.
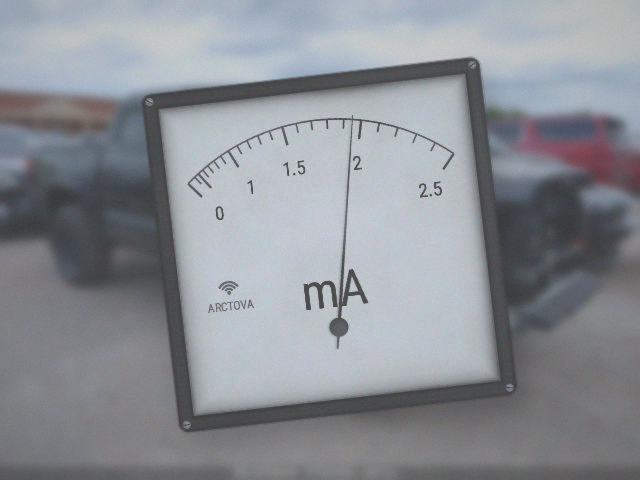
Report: 1.95mA
